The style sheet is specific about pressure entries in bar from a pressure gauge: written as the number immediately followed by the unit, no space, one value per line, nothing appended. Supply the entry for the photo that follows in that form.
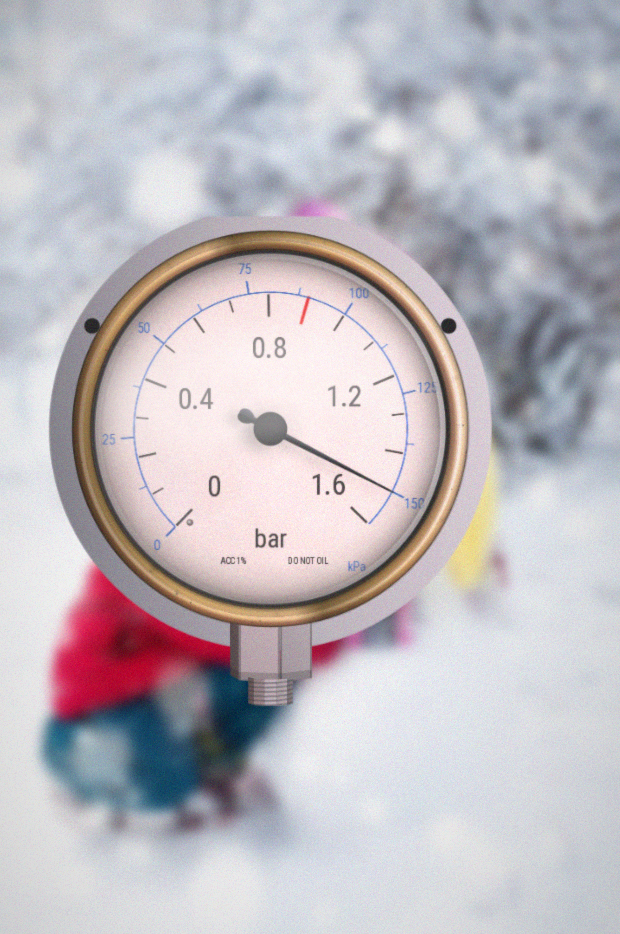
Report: 1.5bar
